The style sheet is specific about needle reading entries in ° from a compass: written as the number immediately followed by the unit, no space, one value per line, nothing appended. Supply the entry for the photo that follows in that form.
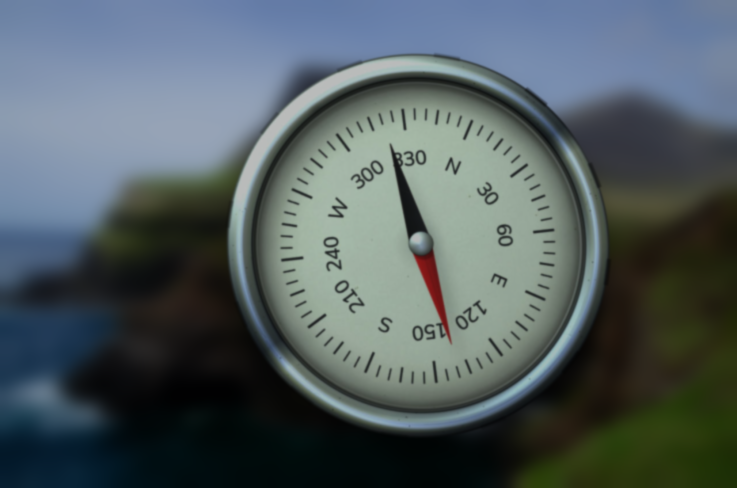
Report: 140°
